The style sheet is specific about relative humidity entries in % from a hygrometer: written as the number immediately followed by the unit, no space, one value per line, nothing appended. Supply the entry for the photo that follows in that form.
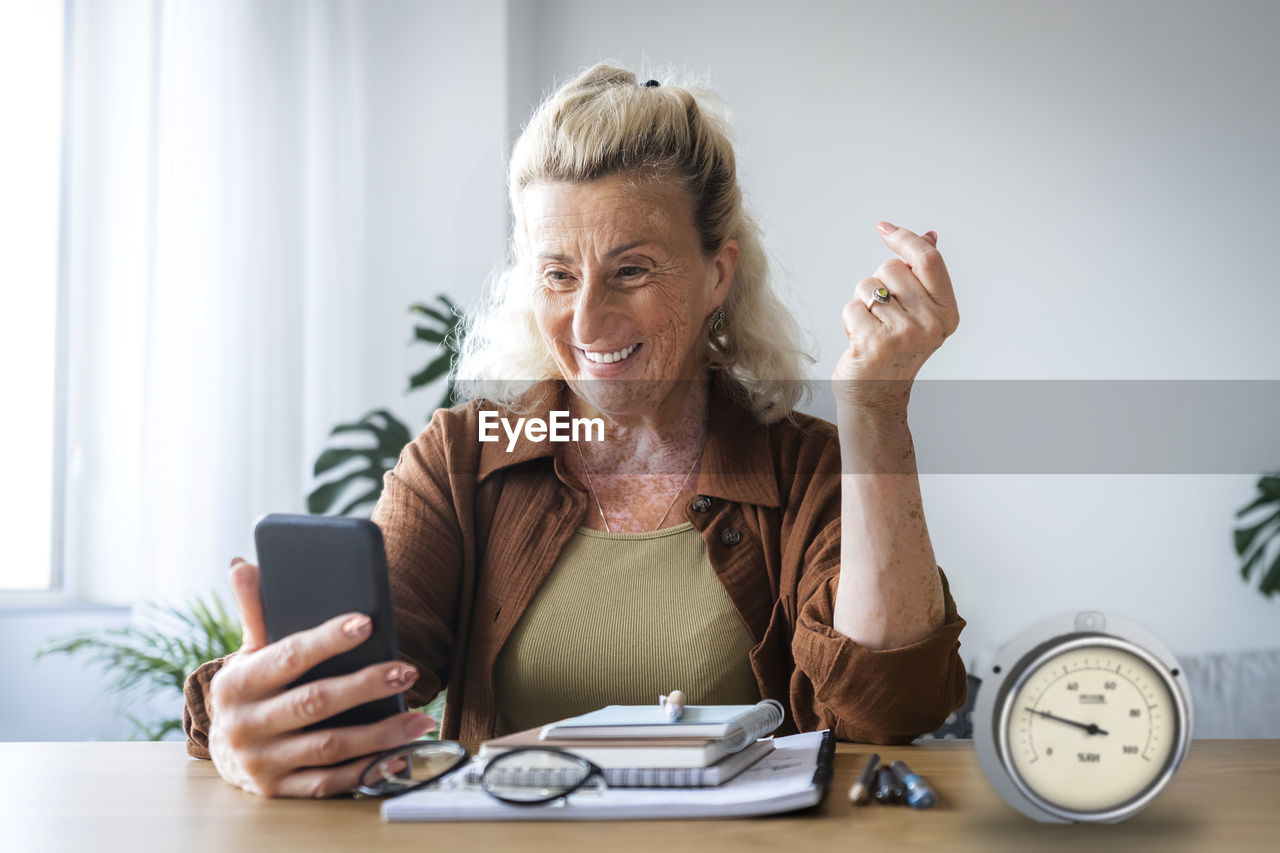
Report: 20%
